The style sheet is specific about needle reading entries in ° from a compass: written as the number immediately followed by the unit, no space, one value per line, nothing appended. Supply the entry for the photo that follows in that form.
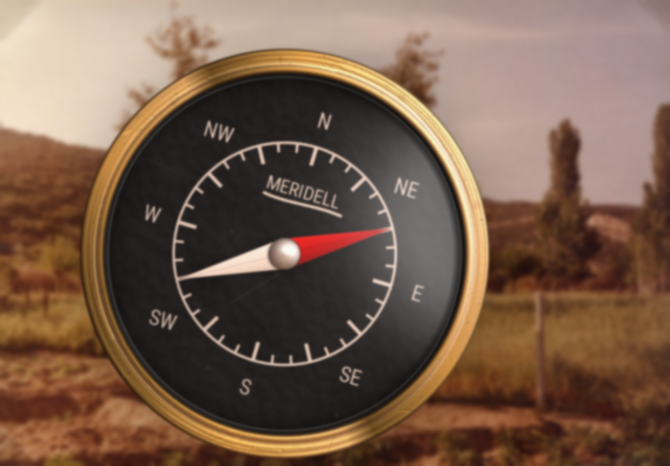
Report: 60°
